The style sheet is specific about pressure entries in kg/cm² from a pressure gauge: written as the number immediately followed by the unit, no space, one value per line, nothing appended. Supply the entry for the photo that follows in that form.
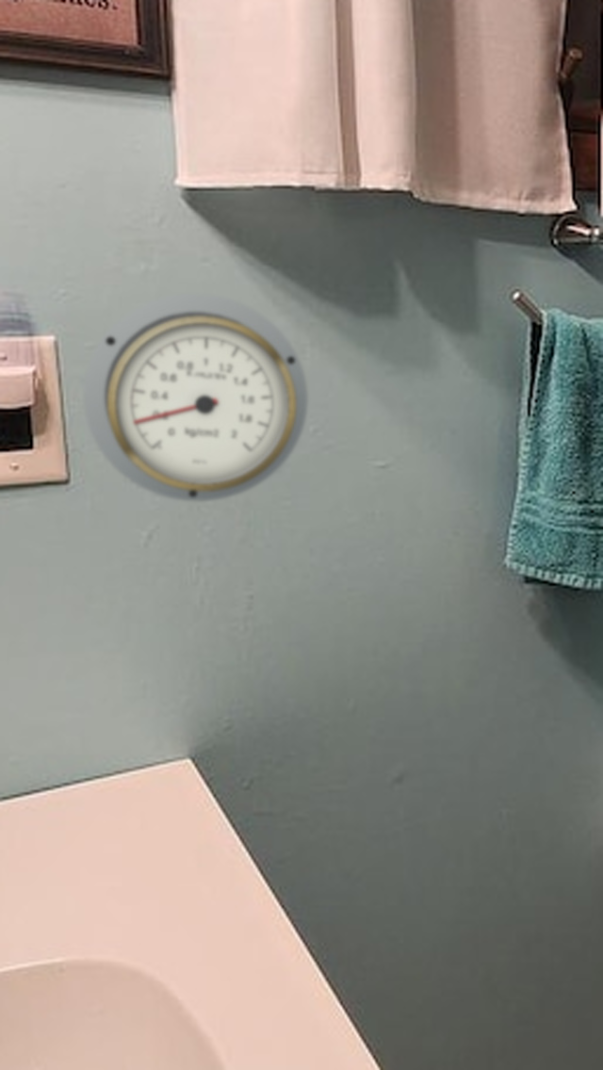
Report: 0.2kg/cm²
